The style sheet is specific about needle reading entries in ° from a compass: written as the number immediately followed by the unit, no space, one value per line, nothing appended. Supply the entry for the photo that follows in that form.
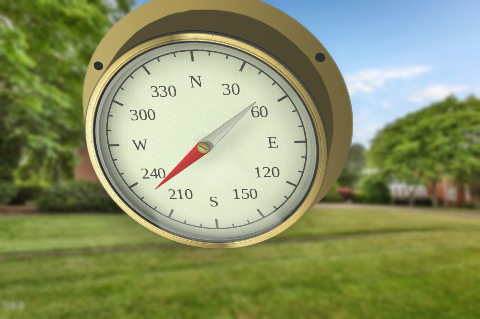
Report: 230°
